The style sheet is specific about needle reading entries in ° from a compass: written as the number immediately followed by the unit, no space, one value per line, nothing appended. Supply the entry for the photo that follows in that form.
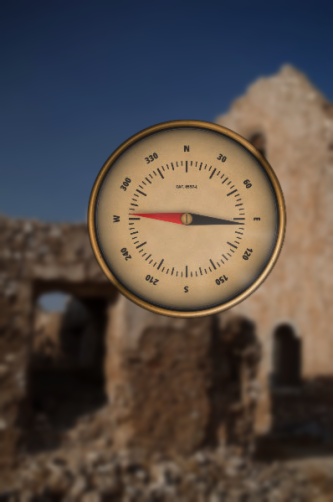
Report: 275°
